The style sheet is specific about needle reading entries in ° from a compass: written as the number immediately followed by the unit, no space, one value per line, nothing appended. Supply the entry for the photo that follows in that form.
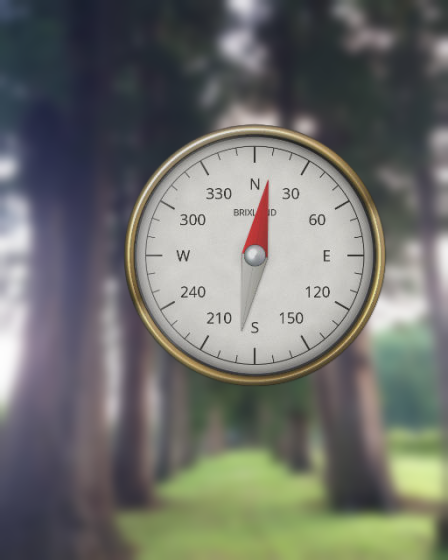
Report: 10°
